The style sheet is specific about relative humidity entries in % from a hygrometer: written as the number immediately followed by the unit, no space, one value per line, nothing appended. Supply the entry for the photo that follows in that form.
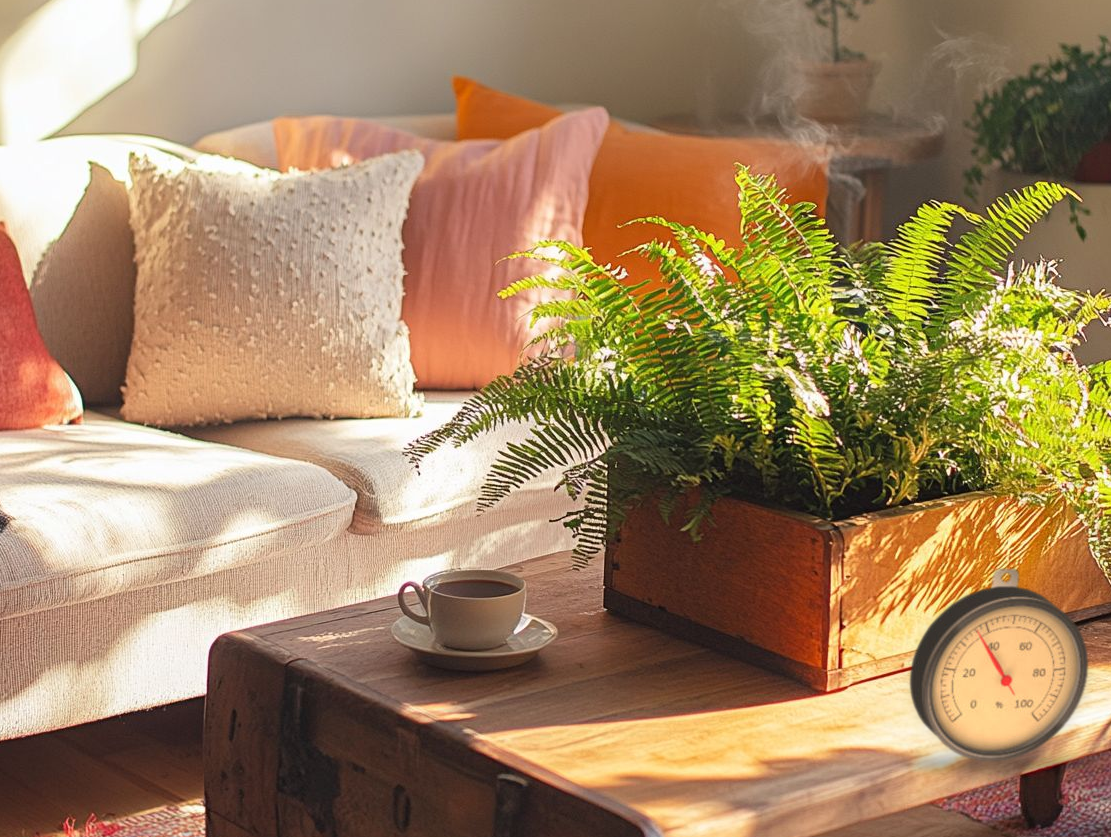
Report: 36%
